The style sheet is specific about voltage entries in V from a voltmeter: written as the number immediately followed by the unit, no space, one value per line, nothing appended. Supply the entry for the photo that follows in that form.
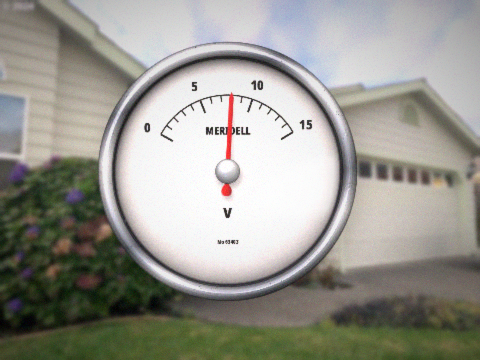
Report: 8V
